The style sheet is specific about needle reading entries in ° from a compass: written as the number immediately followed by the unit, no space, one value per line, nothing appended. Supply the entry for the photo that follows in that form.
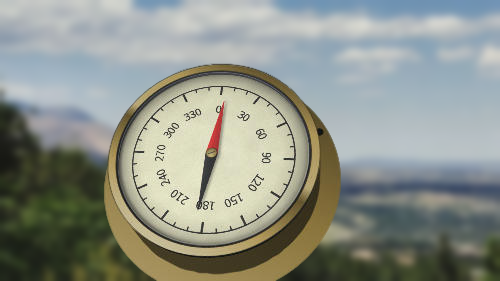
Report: 5°
